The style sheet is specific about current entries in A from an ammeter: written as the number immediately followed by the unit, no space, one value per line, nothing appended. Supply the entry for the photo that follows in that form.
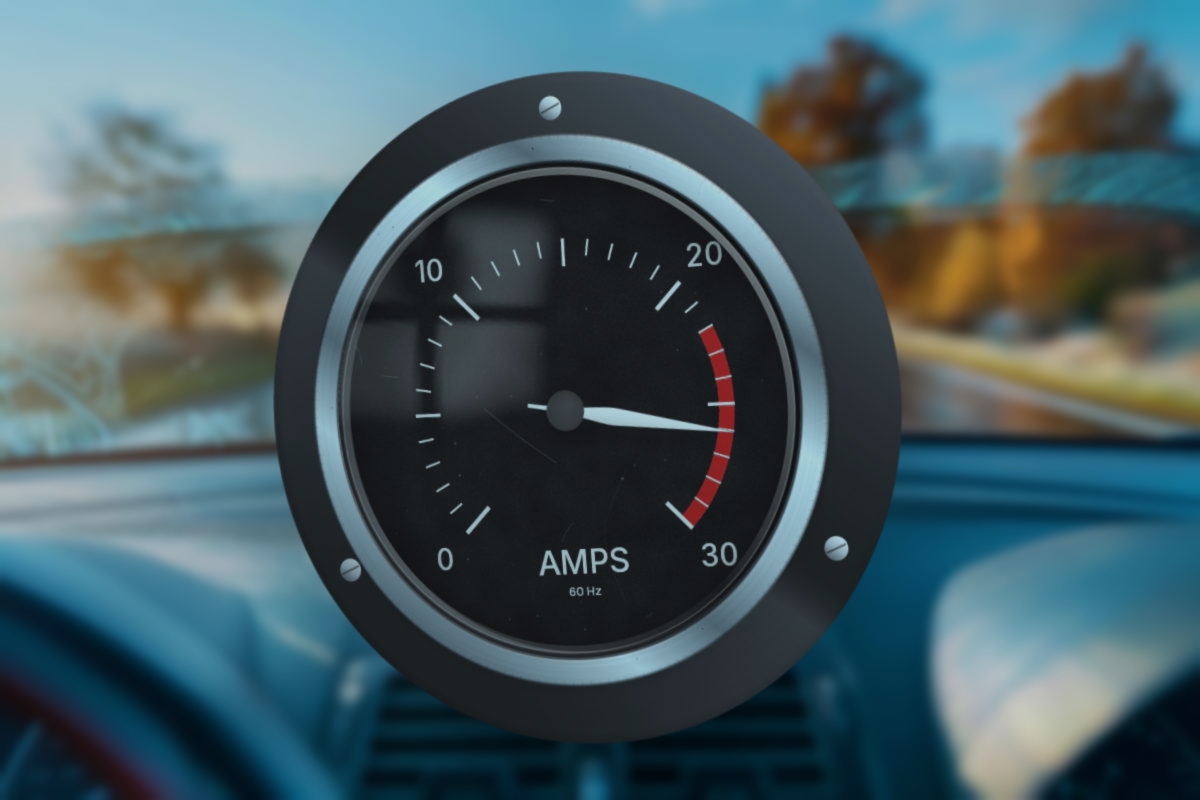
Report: 26A
